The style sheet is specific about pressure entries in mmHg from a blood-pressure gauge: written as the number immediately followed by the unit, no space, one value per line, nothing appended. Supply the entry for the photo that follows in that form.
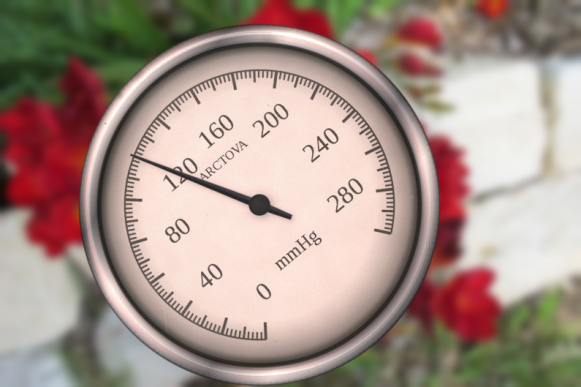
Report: 120mmHg
